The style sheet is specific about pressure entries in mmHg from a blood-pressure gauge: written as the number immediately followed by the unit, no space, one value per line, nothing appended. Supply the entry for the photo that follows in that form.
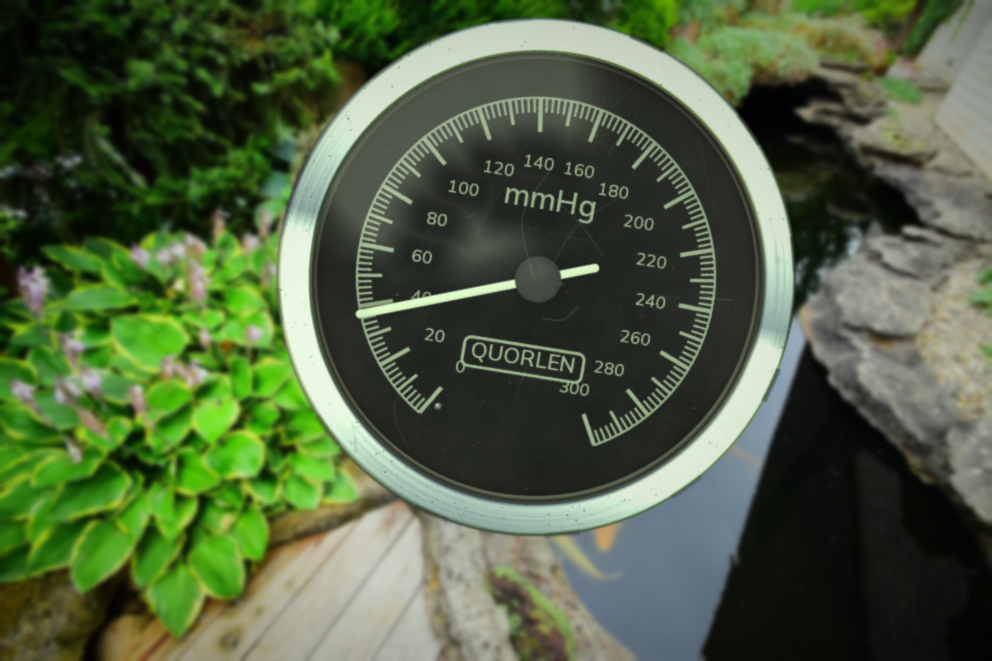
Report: 38mmHg
